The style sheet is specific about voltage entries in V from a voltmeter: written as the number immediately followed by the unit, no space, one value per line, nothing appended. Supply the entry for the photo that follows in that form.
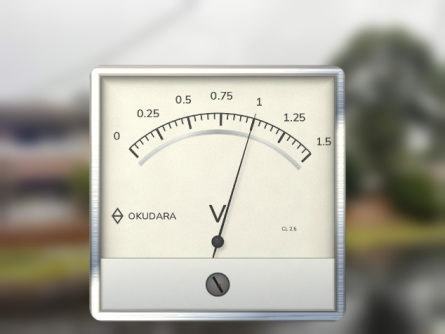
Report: 1V
